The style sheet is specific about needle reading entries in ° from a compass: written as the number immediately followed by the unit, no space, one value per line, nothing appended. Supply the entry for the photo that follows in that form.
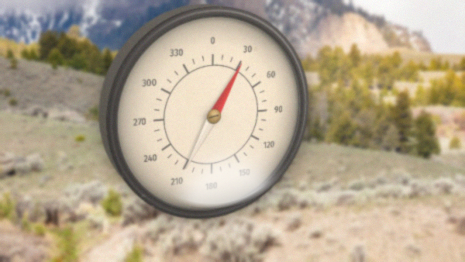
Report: 30°
